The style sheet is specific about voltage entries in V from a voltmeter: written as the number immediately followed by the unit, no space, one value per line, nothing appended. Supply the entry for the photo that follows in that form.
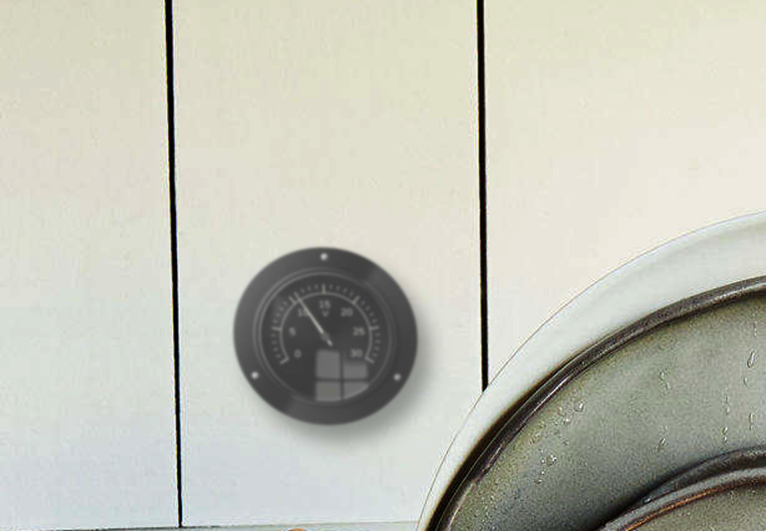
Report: 11V
